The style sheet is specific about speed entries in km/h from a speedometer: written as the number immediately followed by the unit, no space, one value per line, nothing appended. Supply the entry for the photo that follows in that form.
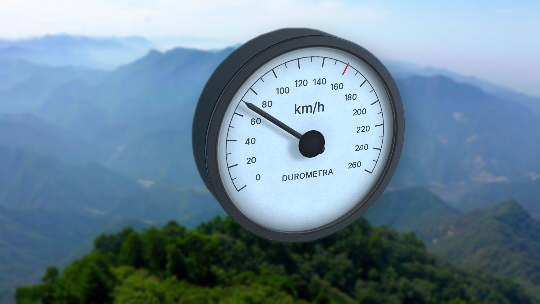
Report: 70km/h
